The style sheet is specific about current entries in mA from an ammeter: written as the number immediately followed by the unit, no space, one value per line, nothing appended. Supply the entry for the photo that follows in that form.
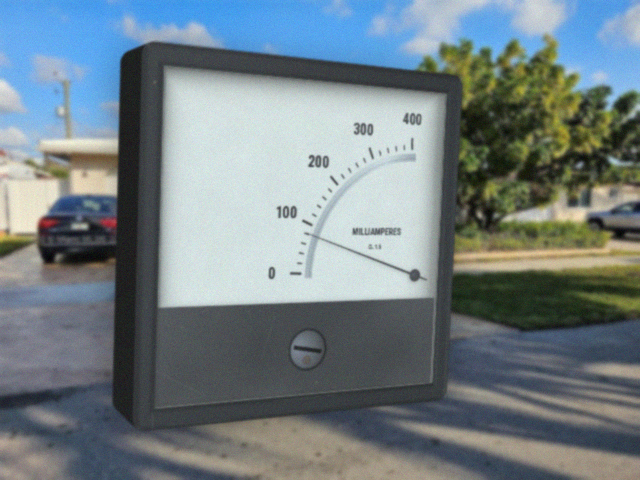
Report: 80mA
